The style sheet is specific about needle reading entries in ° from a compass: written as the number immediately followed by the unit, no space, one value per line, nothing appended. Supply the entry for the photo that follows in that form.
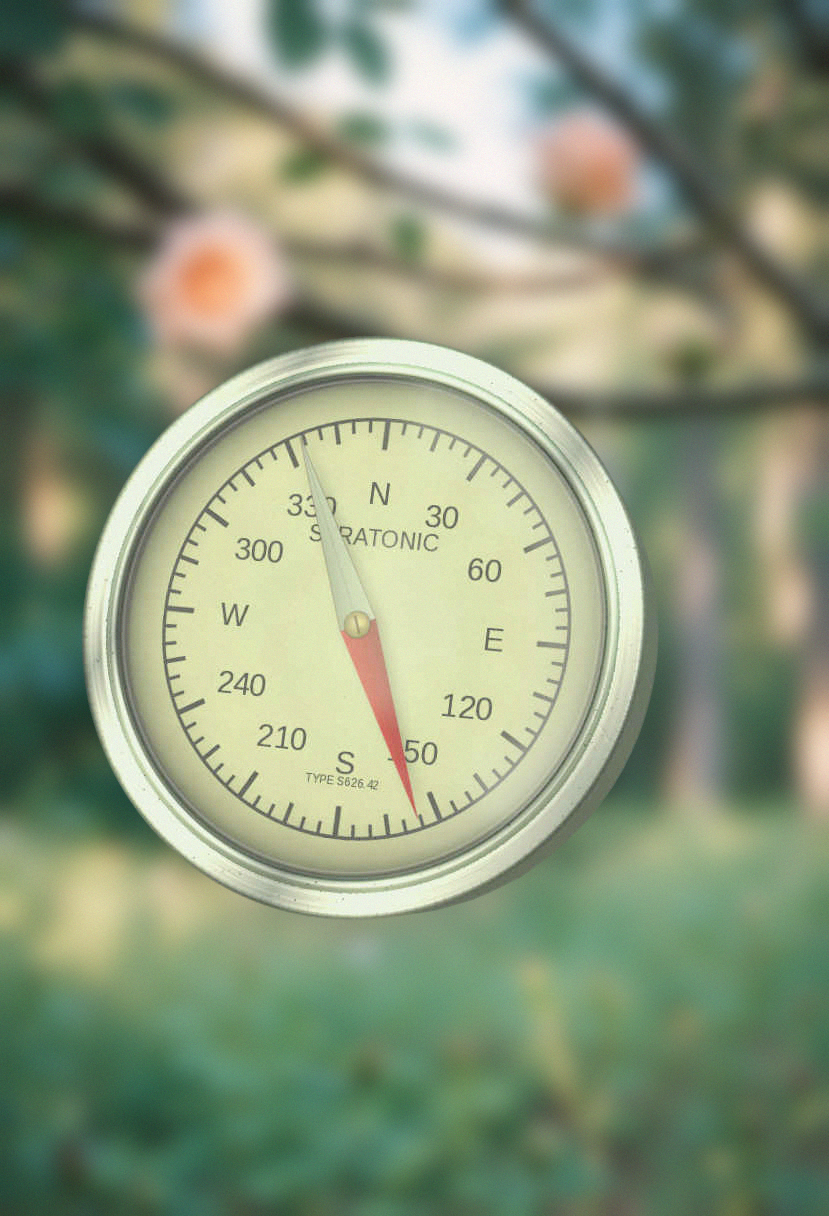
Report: 155°
